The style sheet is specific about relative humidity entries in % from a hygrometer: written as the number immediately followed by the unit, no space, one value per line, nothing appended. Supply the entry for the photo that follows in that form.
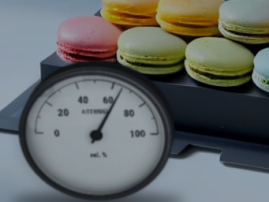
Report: 65%
